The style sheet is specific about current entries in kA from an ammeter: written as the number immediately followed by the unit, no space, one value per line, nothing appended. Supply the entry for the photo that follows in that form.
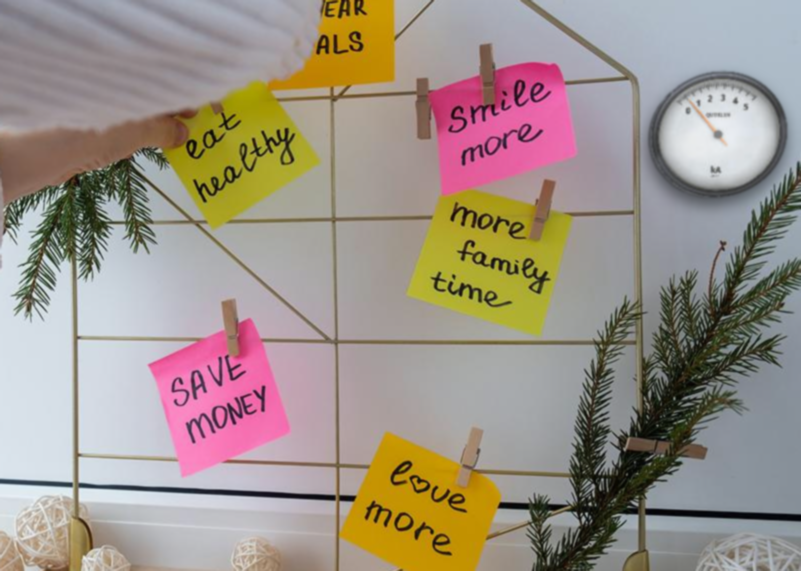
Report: 0.5kA
